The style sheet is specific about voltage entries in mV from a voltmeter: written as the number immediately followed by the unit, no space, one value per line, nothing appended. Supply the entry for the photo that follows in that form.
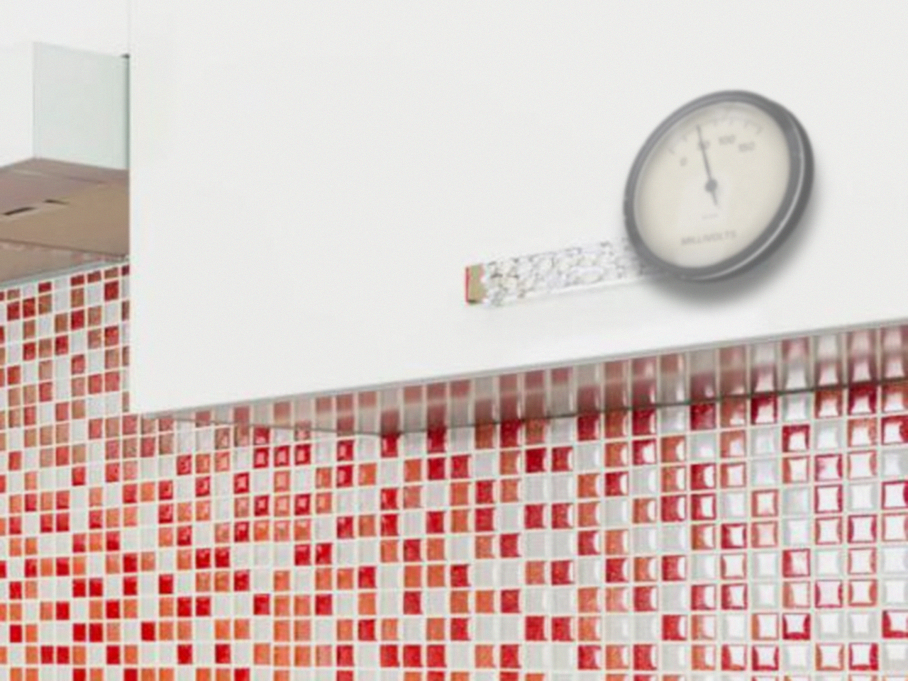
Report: 50mV
